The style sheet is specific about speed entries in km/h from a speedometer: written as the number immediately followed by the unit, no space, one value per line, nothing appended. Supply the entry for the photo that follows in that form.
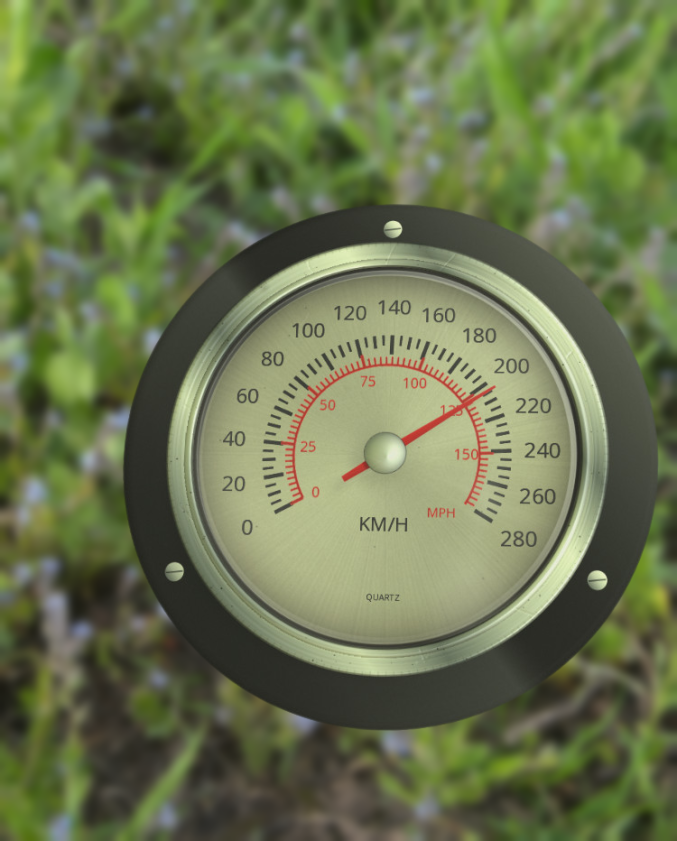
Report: 205km/h
